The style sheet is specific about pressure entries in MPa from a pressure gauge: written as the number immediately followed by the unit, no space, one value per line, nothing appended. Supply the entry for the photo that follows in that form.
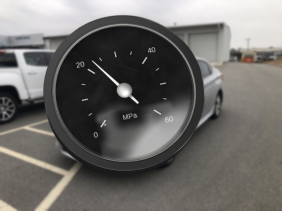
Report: 22.5MPa
